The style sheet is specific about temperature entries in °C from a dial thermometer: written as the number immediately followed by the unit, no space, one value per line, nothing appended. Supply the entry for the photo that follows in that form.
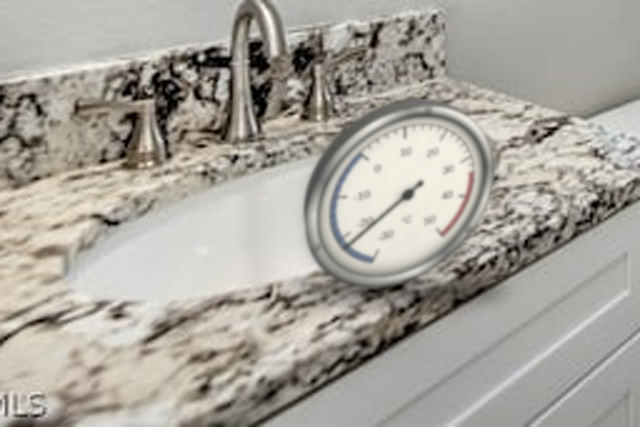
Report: -22°C
